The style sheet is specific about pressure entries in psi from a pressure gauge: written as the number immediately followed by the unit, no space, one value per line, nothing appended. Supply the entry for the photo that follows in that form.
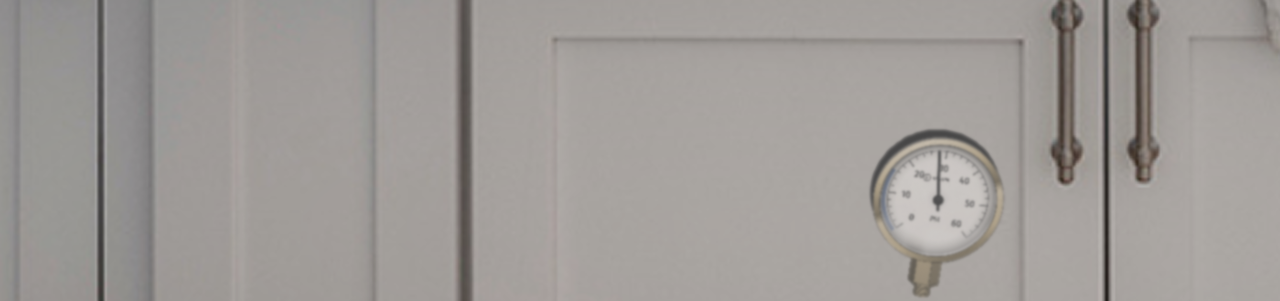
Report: 28psi
